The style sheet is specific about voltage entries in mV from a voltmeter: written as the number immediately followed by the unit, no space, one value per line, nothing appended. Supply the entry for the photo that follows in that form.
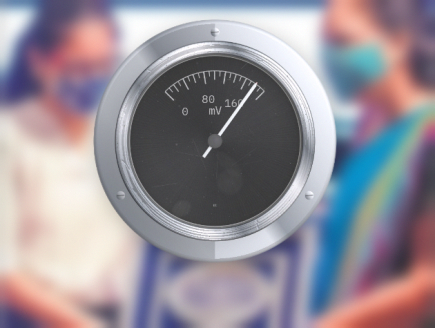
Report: 180mV
